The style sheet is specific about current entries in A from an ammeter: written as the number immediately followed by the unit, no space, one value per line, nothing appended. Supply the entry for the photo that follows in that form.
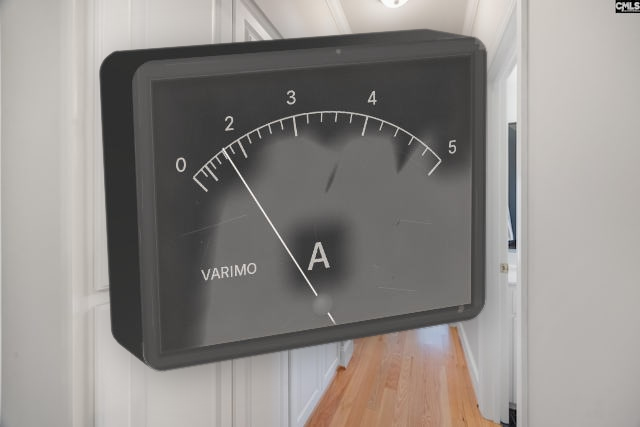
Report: 1.6A
